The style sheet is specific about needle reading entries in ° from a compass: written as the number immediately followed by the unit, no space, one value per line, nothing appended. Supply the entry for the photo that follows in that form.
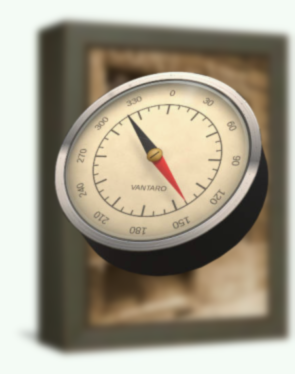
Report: 140°
